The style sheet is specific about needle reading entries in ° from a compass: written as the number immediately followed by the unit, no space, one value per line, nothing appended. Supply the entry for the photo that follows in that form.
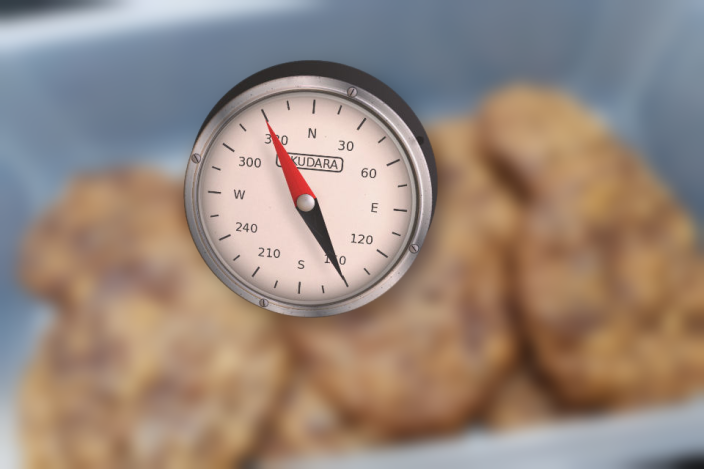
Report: 330°
